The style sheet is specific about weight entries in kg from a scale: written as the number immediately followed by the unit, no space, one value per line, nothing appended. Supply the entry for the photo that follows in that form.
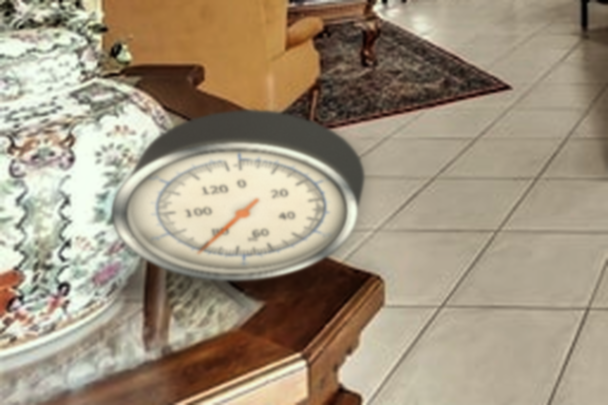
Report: 80kg
